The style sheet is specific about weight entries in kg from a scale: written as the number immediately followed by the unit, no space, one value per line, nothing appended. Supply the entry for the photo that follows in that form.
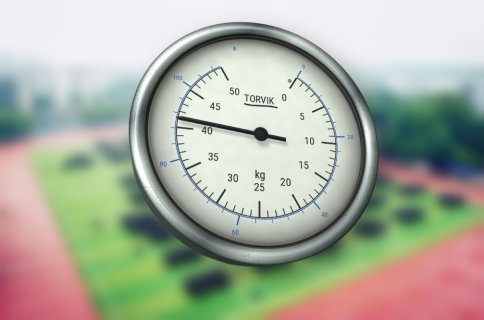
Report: 41kg
